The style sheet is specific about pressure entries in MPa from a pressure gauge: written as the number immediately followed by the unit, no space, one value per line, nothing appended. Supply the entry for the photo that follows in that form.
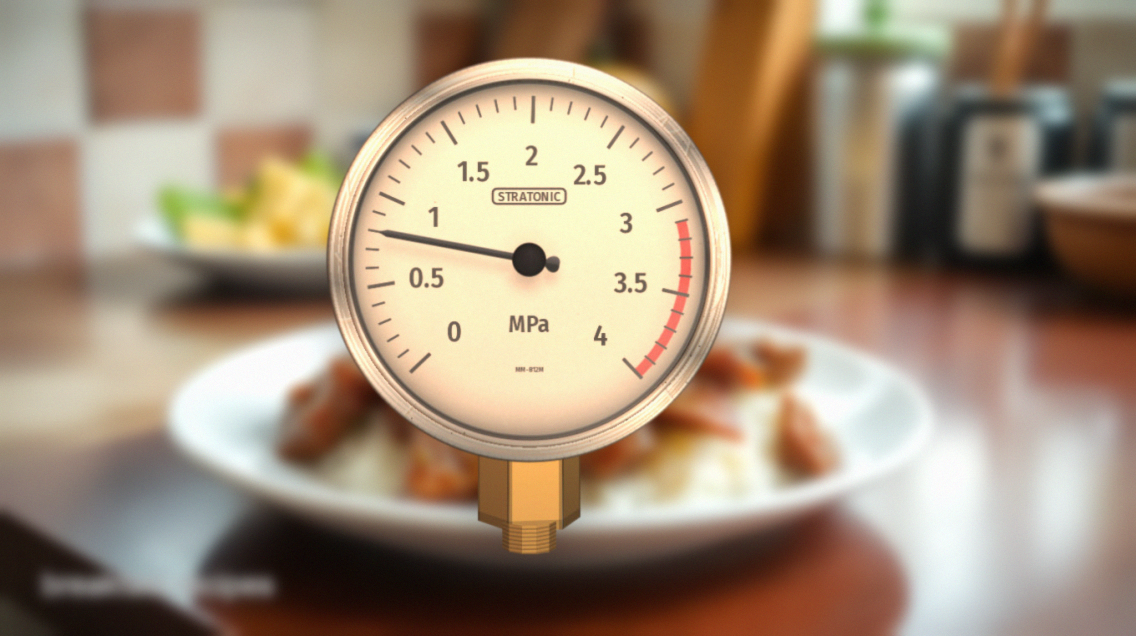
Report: 0.8MPa
